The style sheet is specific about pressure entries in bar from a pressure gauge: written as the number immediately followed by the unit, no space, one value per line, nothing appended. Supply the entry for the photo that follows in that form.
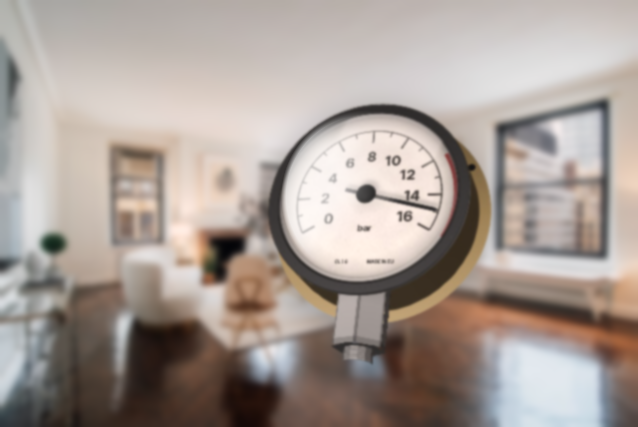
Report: 15bar
